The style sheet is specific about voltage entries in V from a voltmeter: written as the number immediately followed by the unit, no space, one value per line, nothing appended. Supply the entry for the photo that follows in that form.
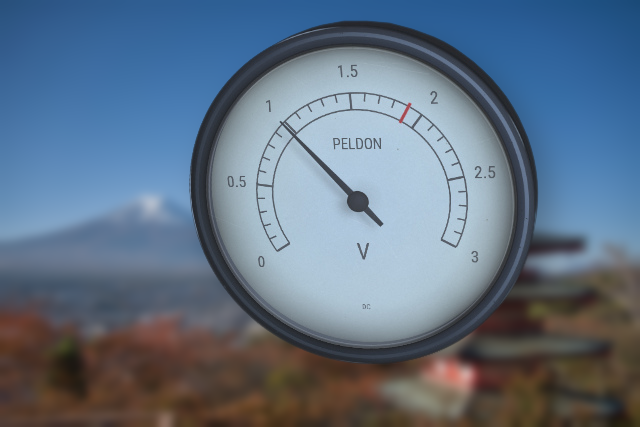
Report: 1V
